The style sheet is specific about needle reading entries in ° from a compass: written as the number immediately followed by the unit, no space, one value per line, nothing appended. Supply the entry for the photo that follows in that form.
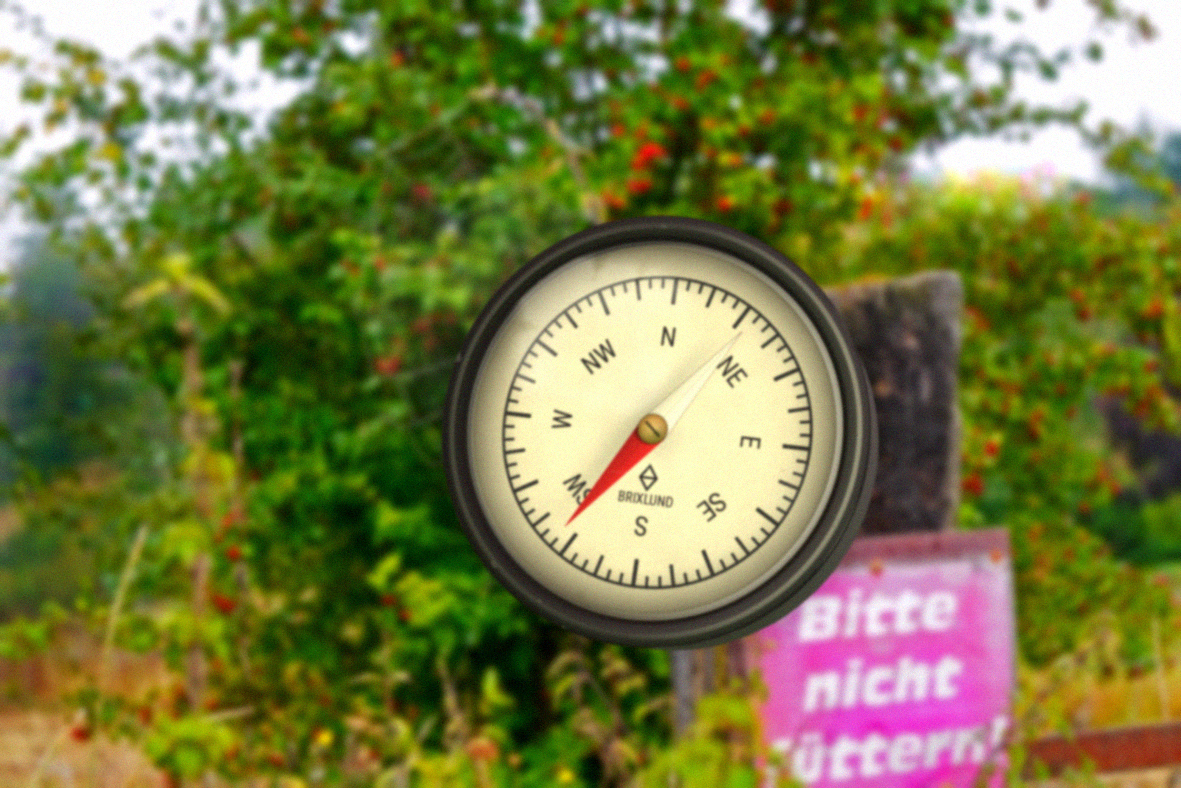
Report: 215°
